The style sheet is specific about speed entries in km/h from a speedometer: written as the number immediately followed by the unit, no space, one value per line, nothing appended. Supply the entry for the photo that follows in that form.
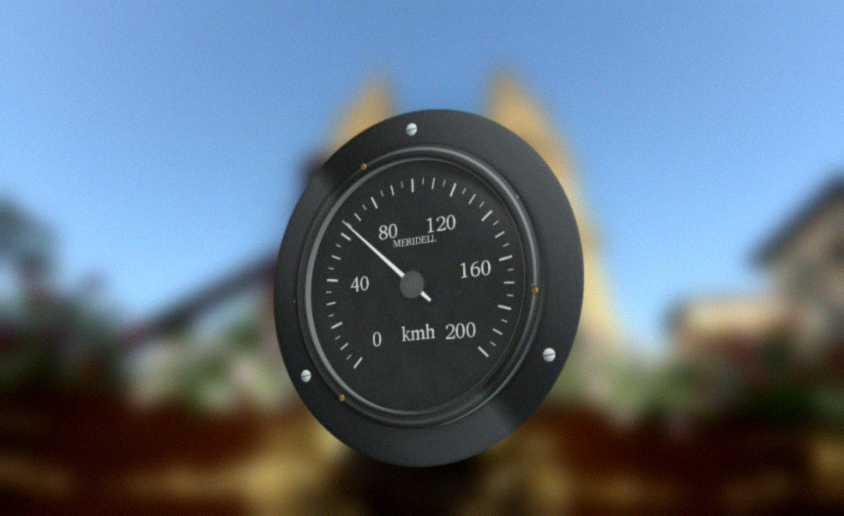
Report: 65km/h
